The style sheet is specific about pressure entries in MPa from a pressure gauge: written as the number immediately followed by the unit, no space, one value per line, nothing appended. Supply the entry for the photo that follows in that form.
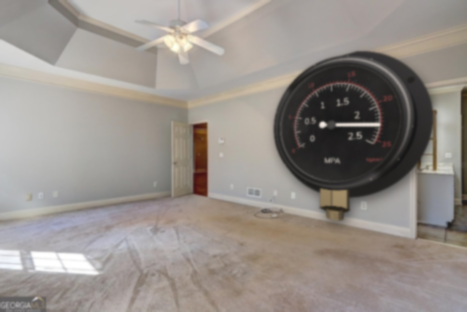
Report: 2.25MPa
